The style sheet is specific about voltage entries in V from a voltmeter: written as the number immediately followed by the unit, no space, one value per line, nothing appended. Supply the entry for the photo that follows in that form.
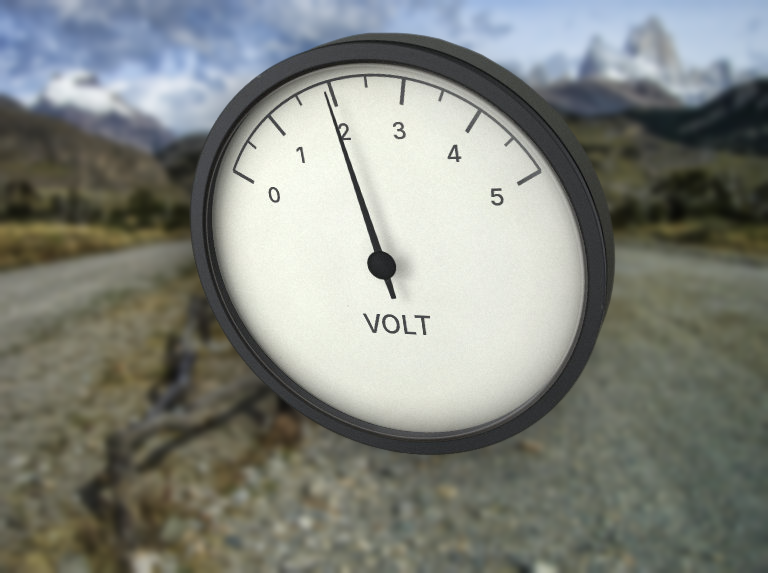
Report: 2V
